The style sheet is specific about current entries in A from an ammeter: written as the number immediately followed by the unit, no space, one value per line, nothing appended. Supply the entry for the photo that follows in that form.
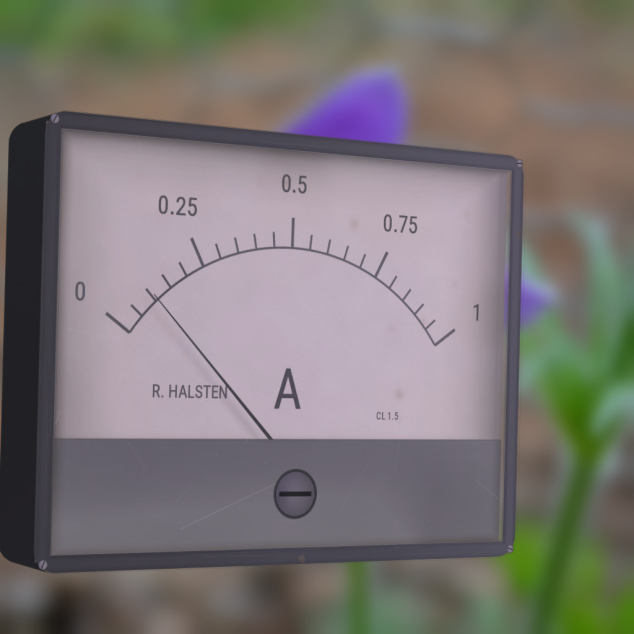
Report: 0.1A
